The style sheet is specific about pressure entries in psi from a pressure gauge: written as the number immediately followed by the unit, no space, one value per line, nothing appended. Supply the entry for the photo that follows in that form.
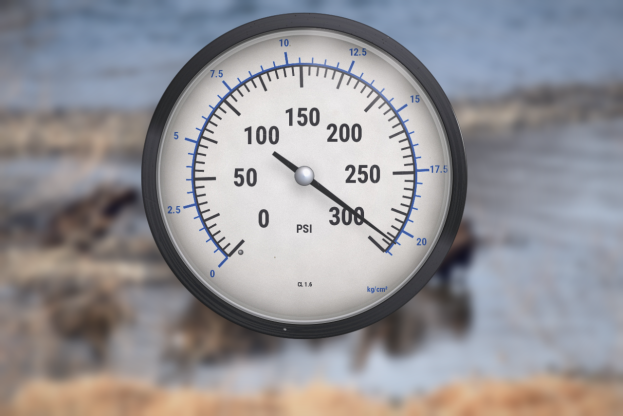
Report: 292.5psi
